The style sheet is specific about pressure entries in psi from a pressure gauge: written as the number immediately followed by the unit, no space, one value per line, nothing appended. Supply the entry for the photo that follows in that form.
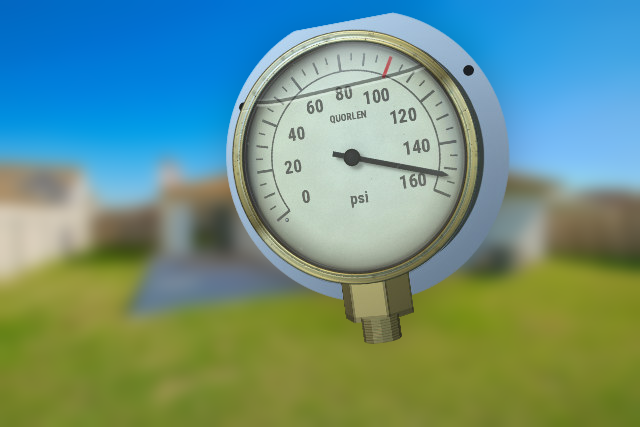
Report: 152.5psi
